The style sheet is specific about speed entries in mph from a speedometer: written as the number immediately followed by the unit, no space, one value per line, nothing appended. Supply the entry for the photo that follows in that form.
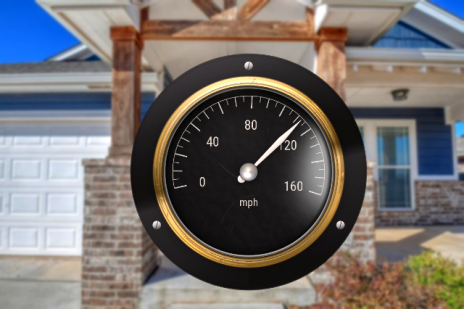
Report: 112.5mph
